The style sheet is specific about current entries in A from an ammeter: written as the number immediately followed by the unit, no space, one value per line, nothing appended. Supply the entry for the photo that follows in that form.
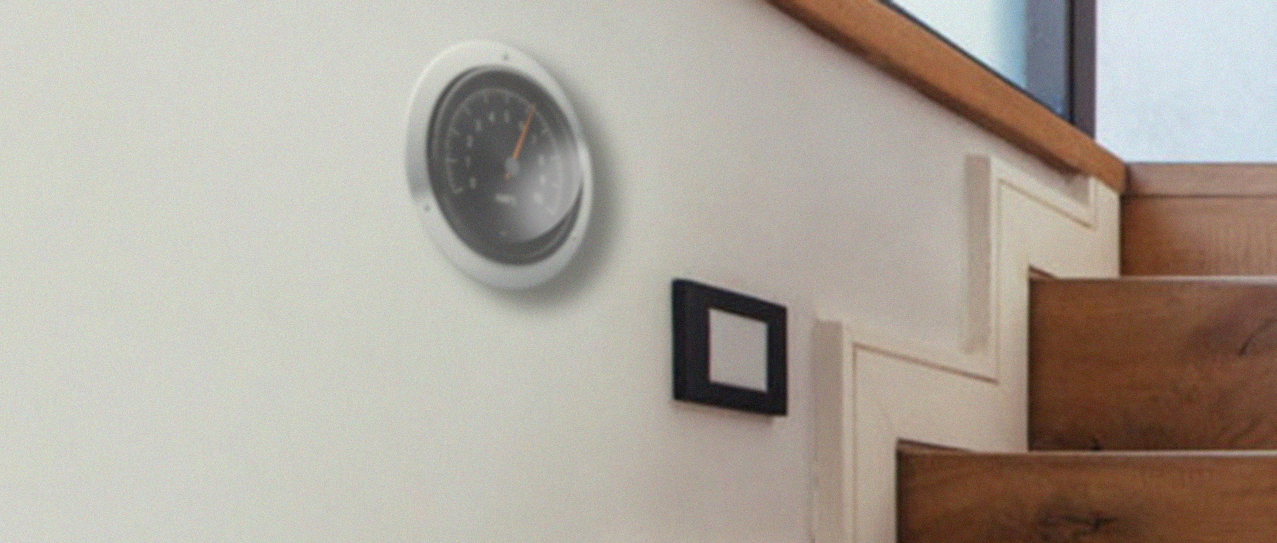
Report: 6A
